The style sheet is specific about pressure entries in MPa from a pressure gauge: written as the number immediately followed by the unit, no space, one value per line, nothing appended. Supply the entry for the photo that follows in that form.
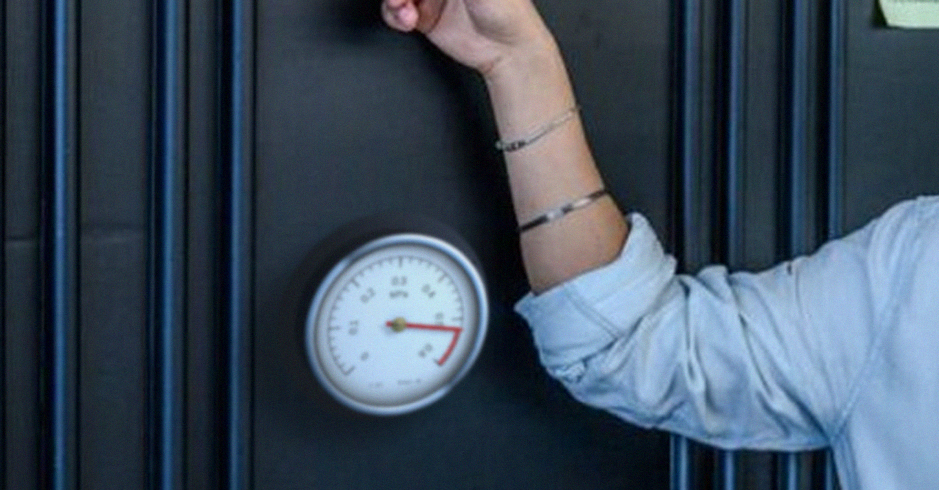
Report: 0.52MPa
